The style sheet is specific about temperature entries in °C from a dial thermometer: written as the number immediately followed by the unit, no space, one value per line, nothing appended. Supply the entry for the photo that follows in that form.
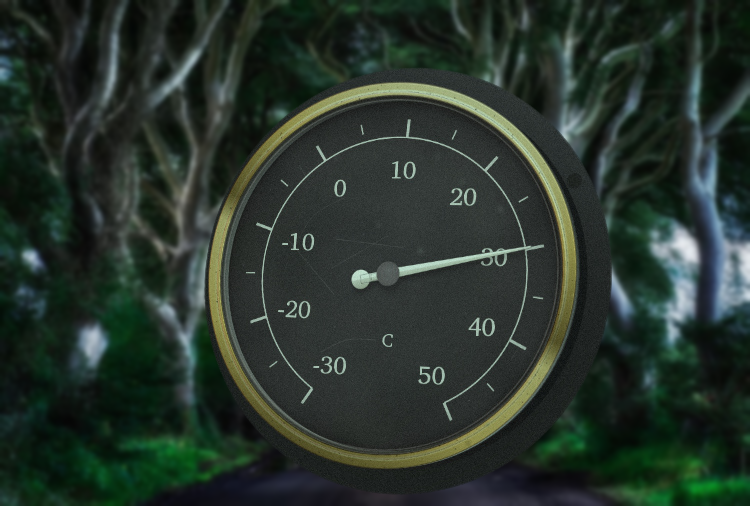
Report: 30°C
